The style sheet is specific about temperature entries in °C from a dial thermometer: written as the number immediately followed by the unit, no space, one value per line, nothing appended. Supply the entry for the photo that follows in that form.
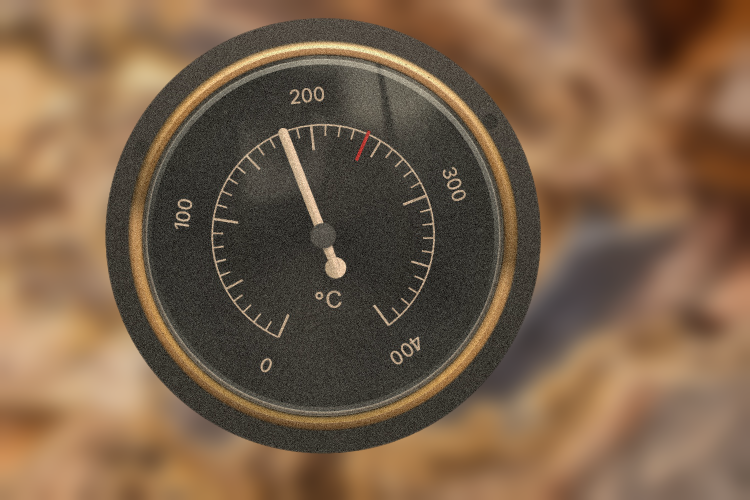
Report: 180°C
